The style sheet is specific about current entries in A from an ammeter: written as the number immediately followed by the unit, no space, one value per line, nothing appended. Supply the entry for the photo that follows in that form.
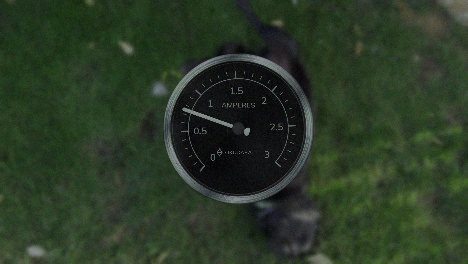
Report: 0.75A
